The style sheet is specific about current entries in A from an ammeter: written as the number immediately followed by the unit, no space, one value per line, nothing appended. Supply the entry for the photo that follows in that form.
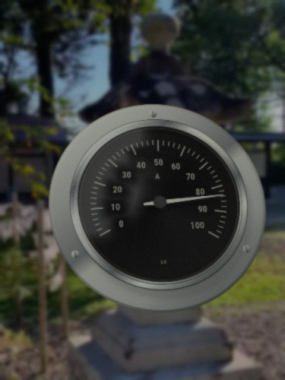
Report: 84A
